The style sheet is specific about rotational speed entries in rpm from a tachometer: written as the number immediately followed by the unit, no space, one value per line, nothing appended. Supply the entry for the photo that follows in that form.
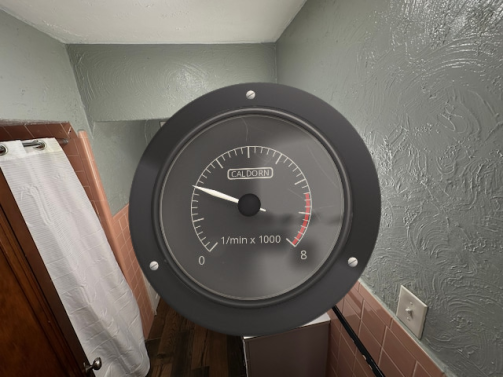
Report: 2000rpm
